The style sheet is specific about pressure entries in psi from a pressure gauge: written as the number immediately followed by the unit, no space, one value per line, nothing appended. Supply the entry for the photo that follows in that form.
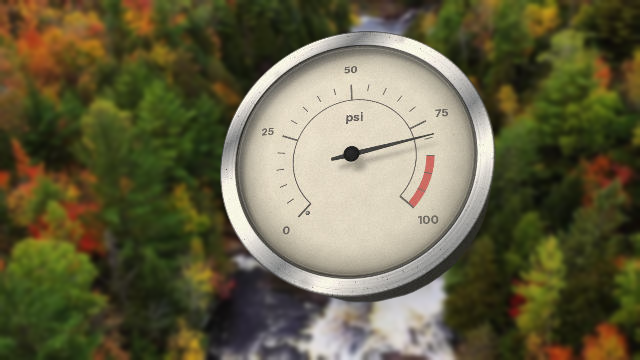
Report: 80psi
